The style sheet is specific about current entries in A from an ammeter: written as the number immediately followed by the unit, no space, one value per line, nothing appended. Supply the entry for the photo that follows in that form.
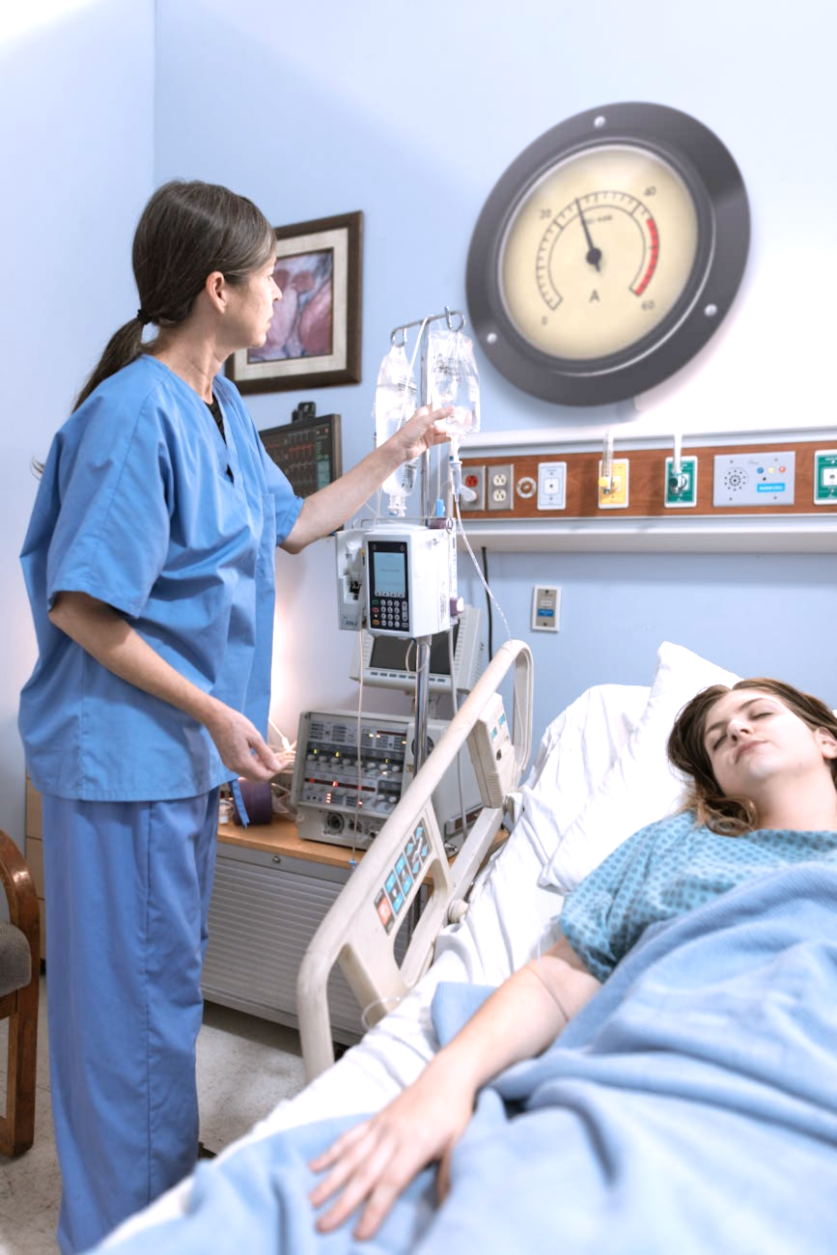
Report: 26A
